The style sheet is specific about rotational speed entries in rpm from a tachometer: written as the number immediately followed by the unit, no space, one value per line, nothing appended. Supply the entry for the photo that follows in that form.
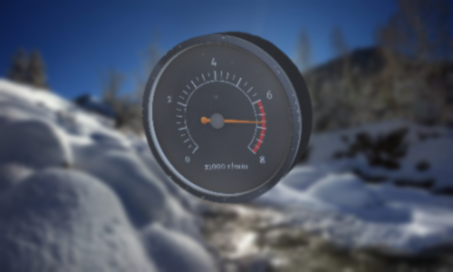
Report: 6750rpm
